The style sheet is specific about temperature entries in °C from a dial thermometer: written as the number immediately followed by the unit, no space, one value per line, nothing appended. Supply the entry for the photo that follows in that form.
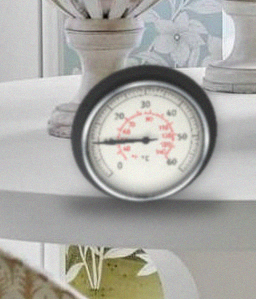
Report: 10°C
